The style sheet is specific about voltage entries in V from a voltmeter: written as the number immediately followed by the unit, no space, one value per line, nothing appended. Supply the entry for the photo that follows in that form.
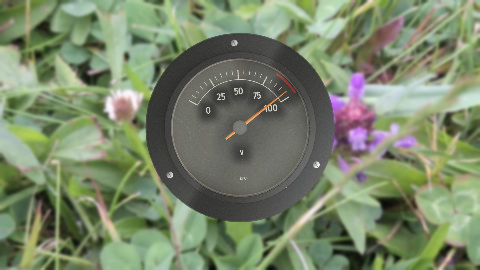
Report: 95V
